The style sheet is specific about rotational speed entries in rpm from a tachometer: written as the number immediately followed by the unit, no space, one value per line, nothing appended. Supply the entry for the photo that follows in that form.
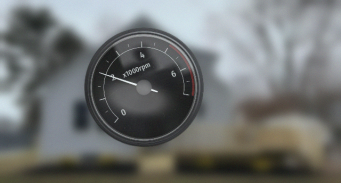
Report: 2000rpm
